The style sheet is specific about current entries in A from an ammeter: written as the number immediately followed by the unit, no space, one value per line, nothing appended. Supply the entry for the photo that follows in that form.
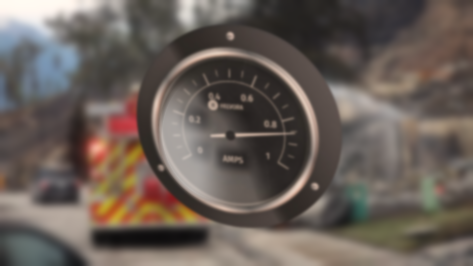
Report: 0.85A
